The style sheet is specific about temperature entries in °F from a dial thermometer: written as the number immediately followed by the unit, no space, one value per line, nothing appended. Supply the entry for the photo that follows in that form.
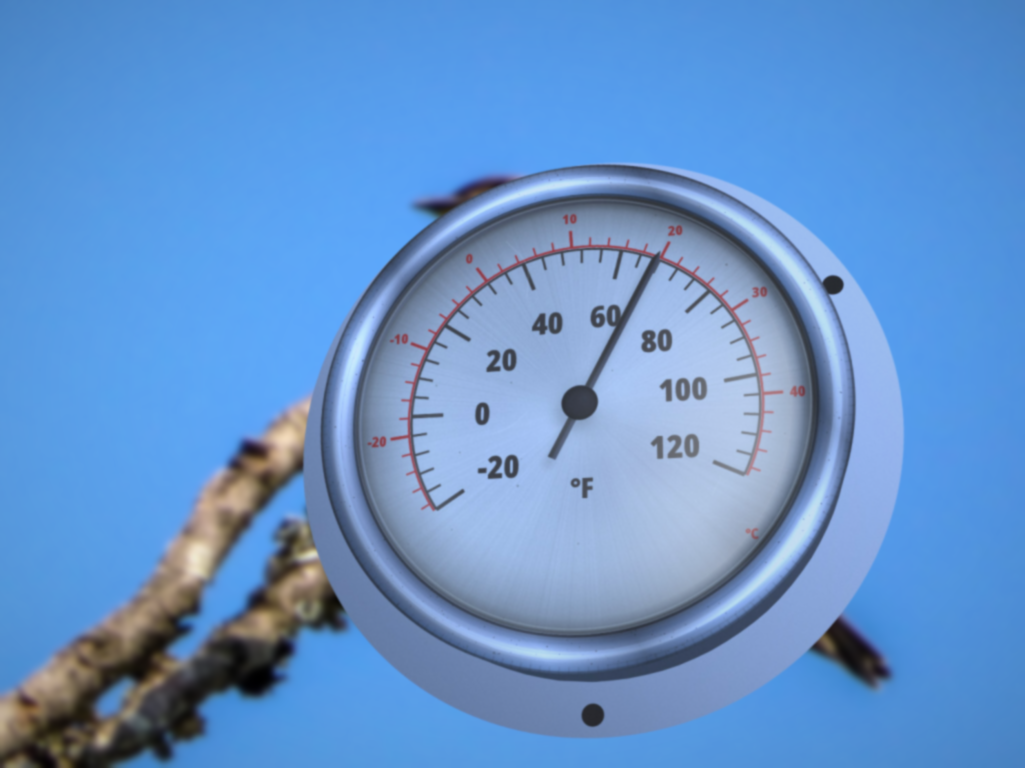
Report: 68°F
